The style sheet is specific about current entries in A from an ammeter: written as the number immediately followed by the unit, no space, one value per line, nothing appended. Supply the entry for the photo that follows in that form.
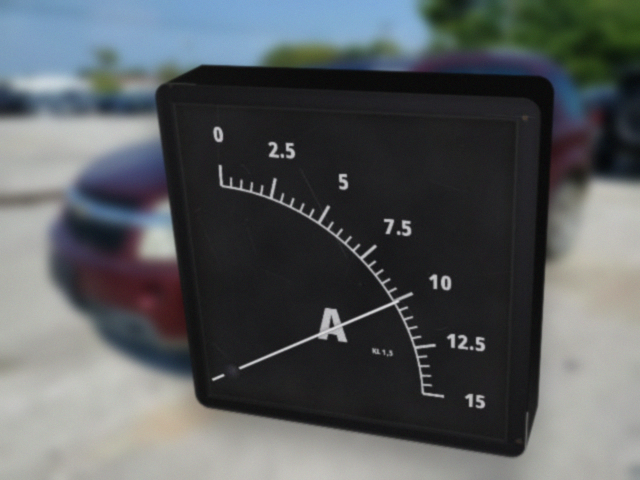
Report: 10A
